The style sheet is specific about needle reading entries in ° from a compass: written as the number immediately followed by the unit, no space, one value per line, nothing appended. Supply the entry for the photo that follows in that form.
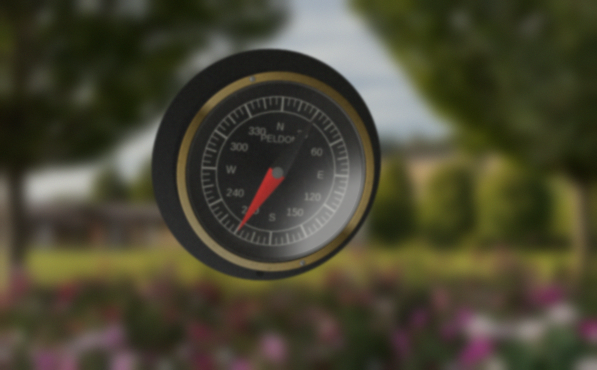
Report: 210°
